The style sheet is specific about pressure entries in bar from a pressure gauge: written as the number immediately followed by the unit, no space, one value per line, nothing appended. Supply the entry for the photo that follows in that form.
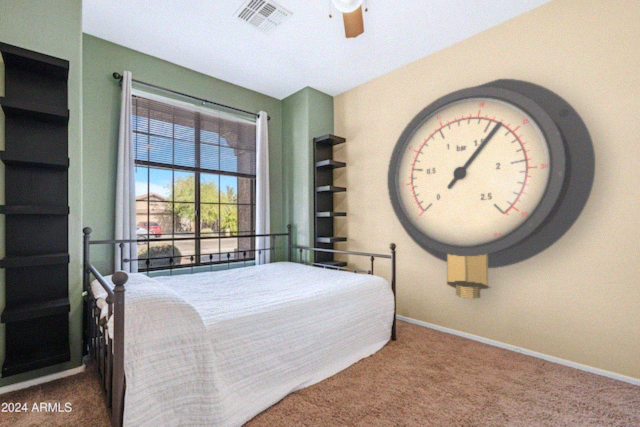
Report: 1.6bar
